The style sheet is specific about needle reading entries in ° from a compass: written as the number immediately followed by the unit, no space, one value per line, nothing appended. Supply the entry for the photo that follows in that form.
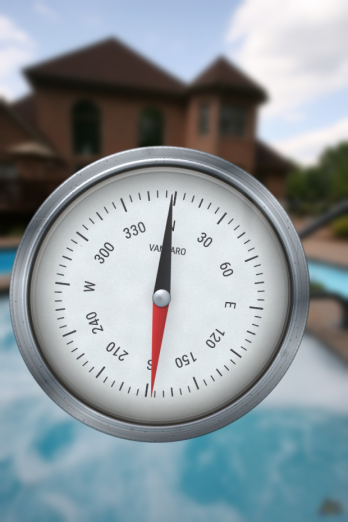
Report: 177.5°
